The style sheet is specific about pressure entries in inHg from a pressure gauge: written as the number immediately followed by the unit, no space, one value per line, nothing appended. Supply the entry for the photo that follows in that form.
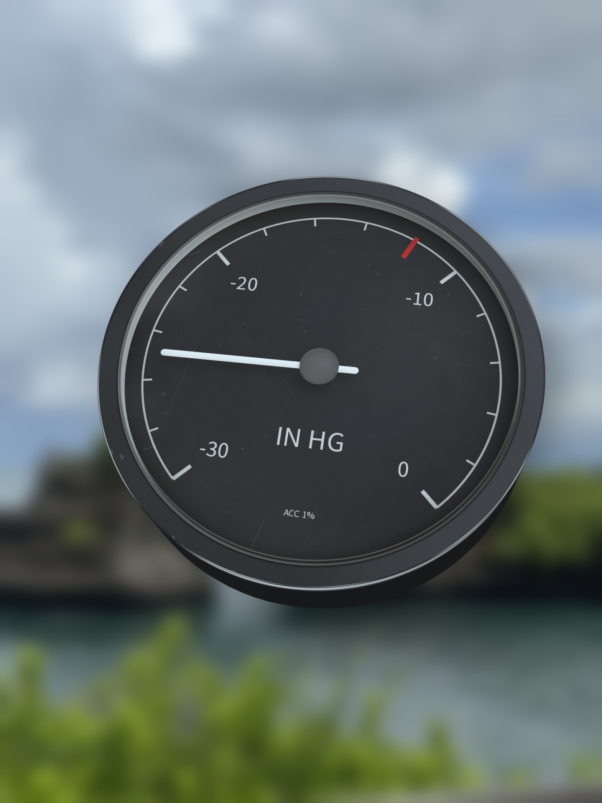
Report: -25inHg
